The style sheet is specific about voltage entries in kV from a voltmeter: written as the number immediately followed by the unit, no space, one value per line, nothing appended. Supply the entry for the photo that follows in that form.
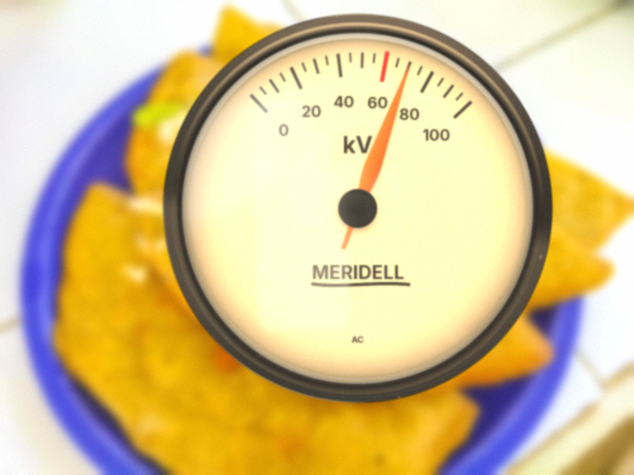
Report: 70kV
